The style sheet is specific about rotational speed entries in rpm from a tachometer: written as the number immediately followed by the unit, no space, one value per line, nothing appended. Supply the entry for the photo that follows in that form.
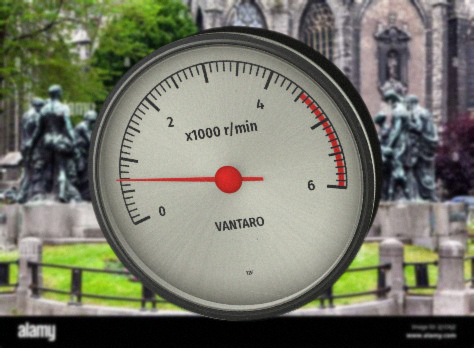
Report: 700rpm
